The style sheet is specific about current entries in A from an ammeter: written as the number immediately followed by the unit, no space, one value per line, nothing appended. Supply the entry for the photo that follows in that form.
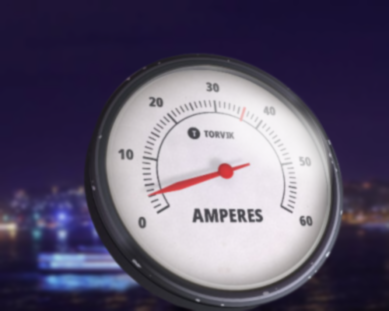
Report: 3A
